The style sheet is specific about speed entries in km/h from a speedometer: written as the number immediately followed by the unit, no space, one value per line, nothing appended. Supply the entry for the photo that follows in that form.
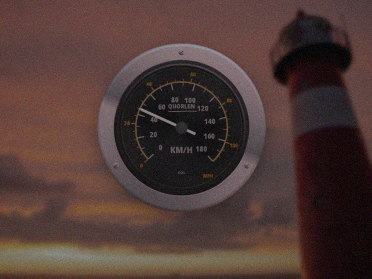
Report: 45km/h
